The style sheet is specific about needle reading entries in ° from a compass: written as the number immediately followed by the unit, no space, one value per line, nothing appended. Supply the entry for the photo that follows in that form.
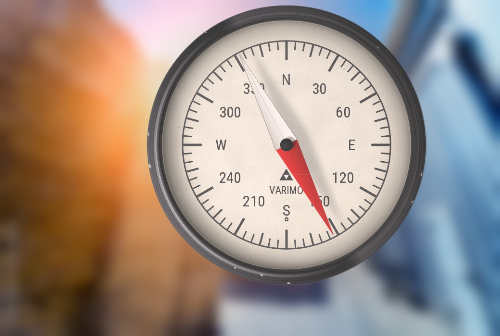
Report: 152.5°
